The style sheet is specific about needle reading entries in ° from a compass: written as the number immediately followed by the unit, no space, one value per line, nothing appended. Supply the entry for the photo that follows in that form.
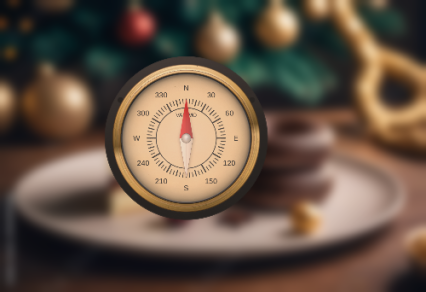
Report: 0°
